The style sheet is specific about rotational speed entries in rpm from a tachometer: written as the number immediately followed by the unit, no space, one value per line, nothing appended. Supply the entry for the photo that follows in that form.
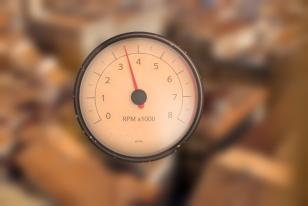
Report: 3500rpm
